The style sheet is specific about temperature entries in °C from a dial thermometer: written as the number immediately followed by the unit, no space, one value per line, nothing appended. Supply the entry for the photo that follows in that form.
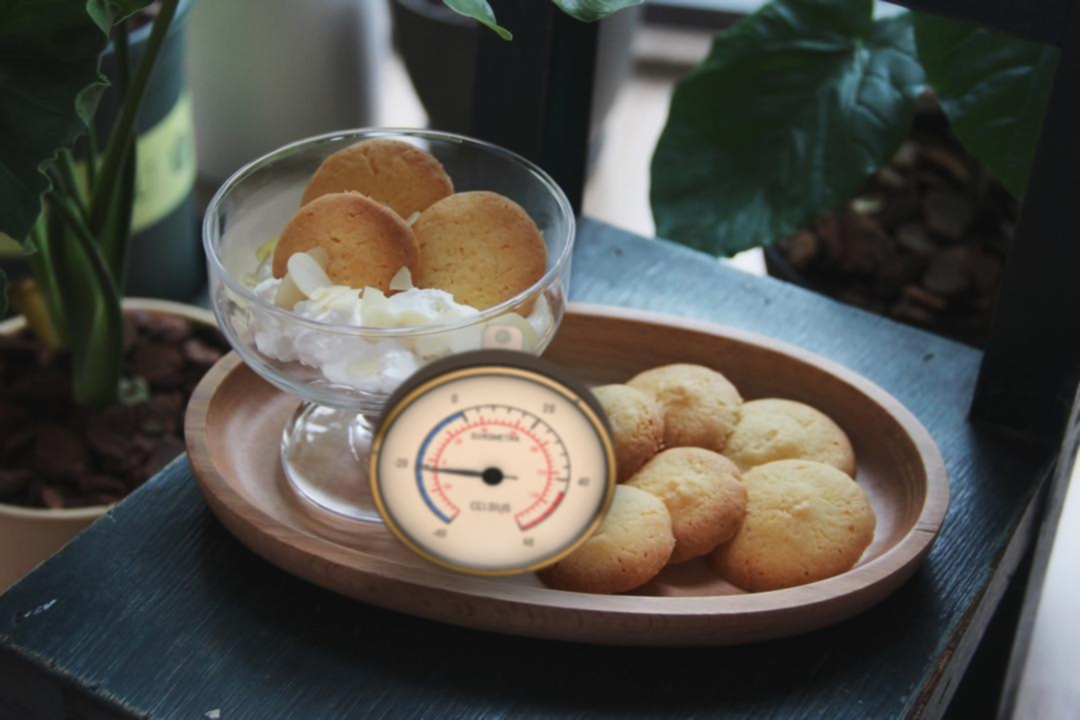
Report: -20°C
